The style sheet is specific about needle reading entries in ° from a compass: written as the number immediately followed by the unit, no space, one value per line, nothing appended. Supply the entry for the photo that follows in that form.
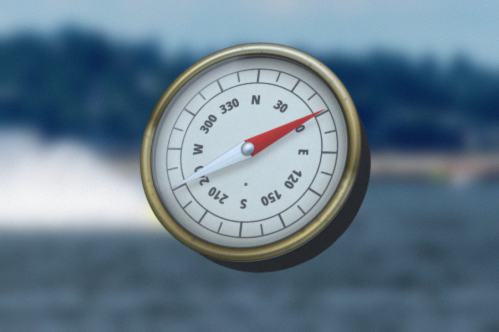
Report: 60°
